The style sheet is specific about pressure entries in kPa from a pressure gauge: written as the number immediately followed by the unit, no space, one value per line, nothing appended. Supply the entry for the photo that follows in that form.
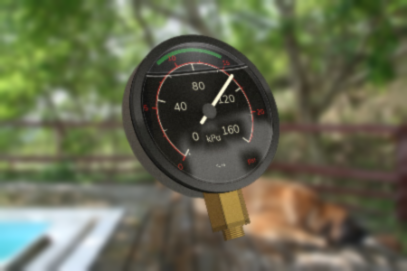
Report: 110kPa
